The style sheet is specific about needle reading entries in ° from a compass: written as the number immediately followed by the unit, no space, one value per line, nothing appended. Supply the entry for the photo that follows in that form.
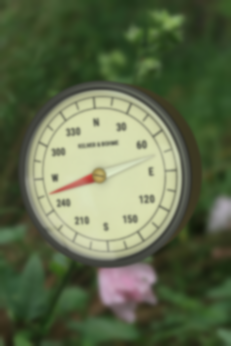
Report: 255°
